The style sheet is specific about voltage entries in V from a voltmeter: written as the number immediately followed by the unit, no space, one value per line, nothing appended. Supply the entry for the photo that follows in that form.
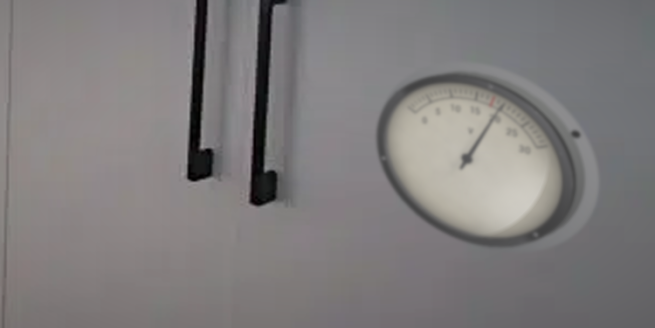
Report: 20V
